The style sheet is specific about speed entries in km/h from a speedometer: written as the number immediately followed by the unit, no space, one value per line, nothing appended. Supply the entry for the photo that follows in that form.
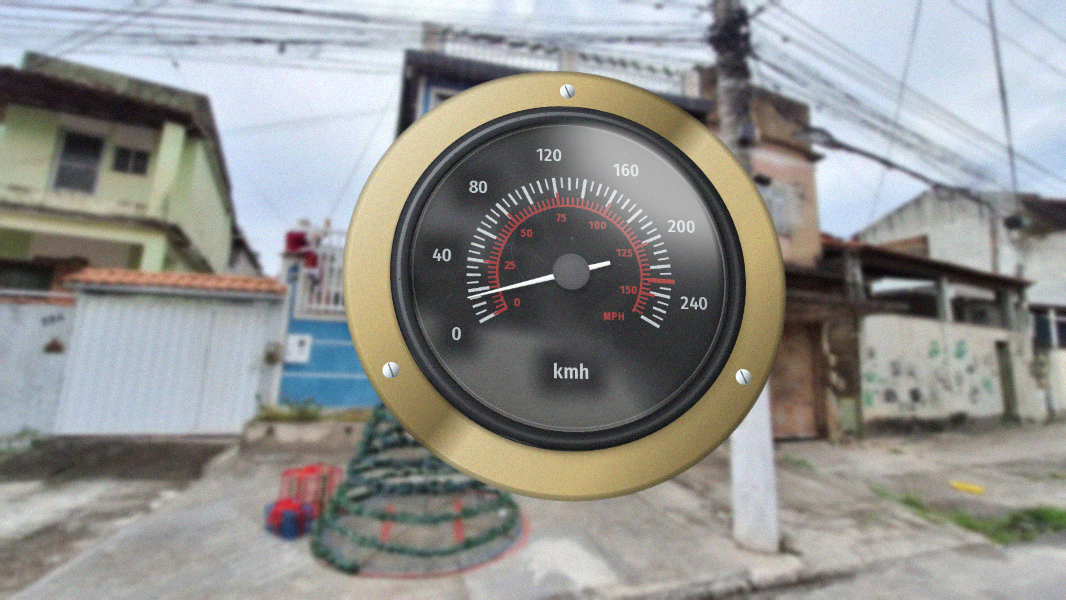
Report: 15km/h
